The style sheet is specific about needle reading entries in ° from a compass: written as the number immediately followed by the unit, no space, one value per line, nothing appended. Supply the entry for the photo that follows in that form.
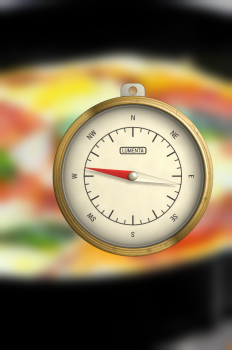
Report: 280°
